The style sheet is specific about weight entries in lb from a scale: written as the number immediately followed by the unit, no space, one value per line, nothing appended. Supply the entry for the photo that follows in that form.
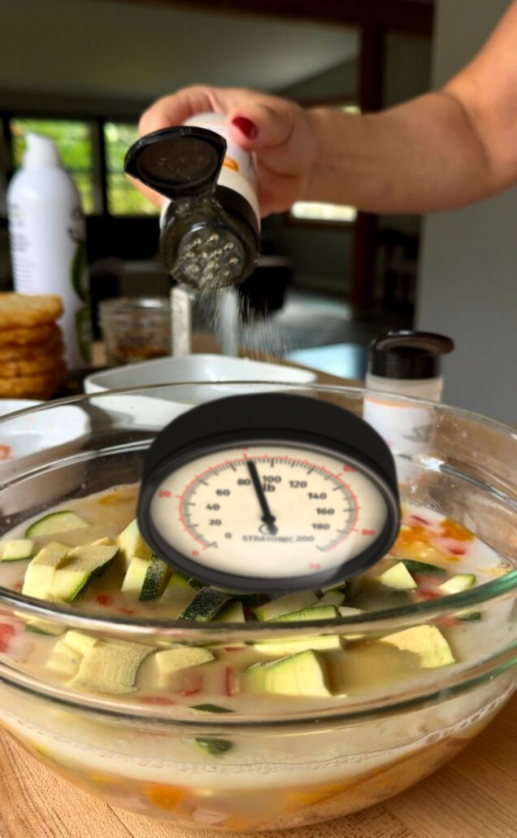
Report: 90lb
